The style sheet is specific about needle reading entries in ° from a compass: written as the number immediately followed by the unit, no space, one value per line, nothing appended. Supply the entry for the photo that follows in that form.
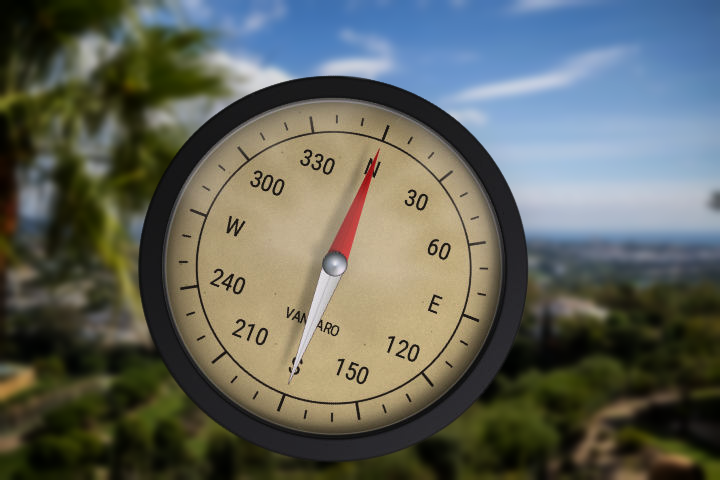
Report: 0°
